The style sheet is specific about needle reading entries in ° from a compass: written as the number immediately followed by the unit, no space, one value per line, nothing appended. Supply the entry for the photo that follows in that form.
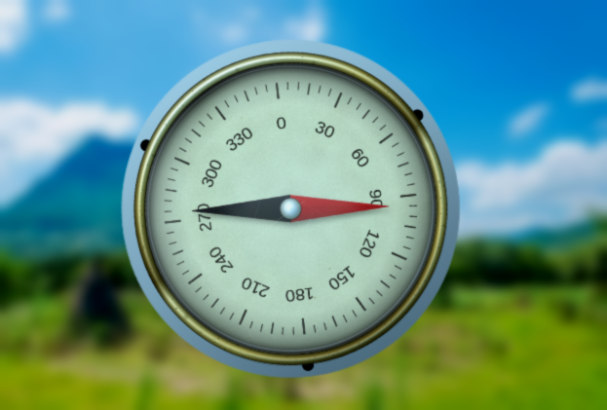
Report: 95°
